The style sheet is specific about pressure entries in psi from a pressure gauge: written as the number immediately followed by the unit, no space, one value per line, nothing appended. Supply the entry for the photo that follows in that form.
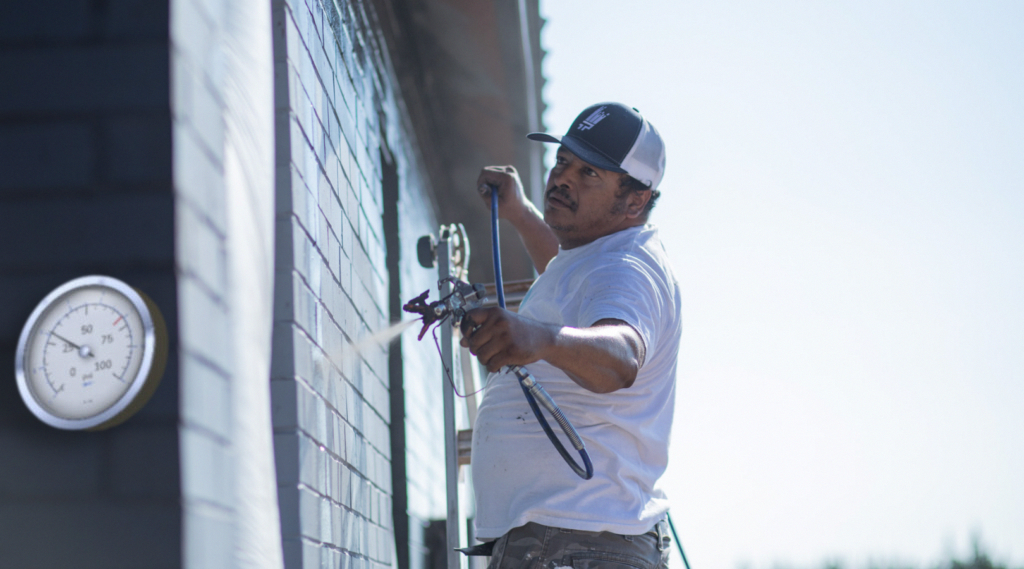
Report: 30psi
